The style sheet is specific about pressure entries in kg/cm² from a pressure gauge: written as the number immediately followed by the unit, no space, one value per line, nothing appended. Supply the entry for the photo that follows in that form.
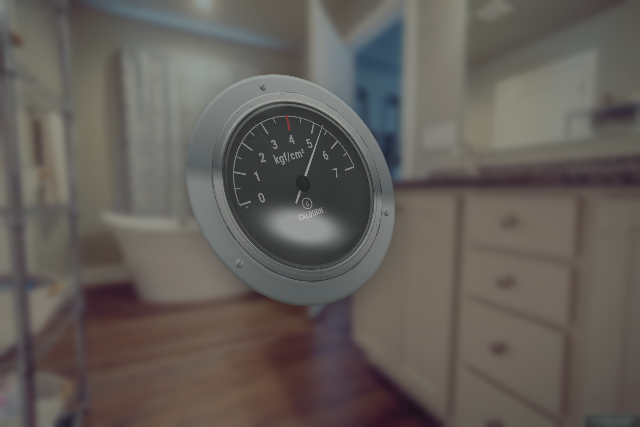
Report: 5.25kg/cm²
